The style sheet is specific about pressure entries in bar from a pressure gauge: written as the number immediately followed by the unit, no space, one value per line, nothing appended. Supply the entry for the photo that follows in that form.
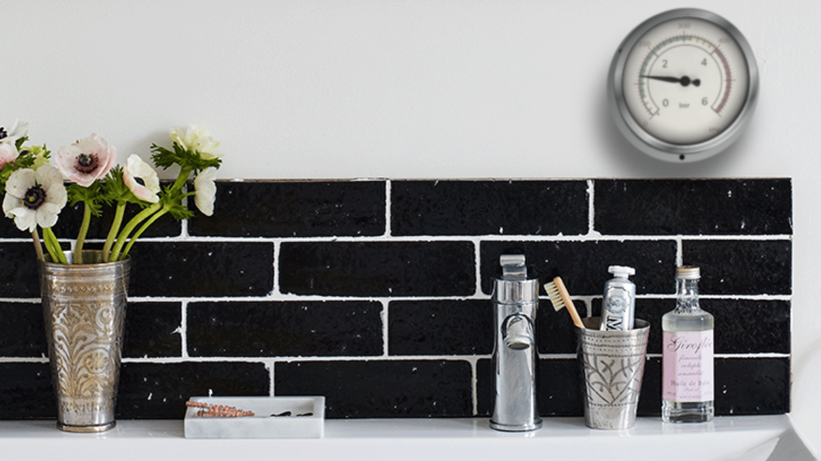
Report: 1.2bar
